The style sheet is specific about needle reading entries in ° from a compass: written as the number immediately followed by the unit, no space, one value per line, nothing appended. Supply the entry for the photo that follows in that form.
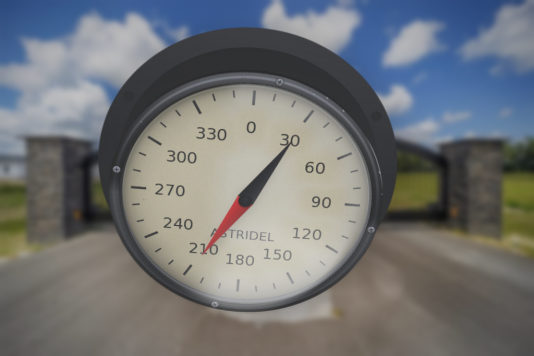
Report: 210°
